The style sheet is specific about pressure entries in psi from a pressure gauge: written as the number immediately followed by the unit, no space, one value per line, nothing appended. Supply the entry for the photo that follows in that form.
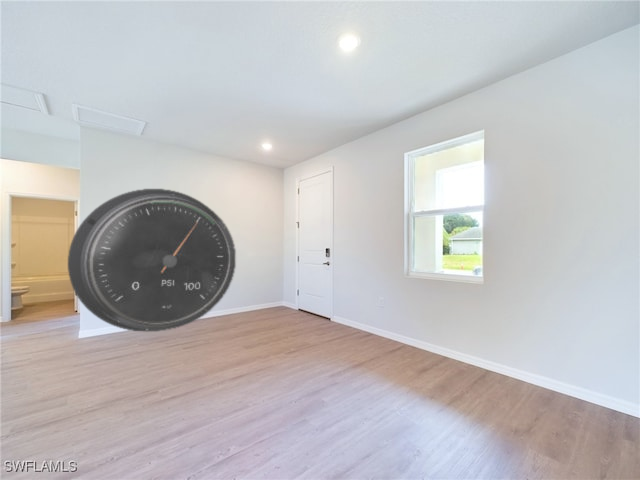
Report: 60psi
